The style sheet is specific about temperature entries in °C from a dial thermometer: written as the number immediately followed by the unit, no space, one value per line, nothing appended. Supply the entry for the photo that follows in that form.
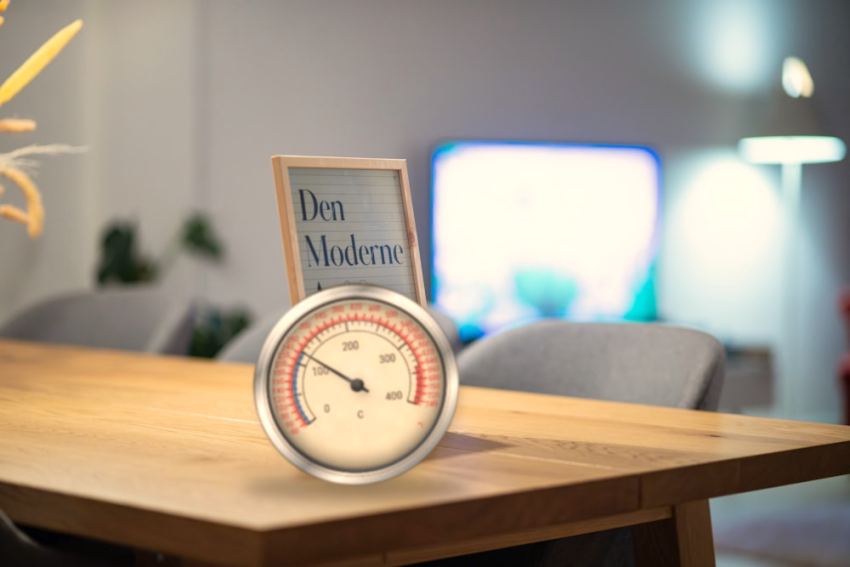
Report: 120°C
